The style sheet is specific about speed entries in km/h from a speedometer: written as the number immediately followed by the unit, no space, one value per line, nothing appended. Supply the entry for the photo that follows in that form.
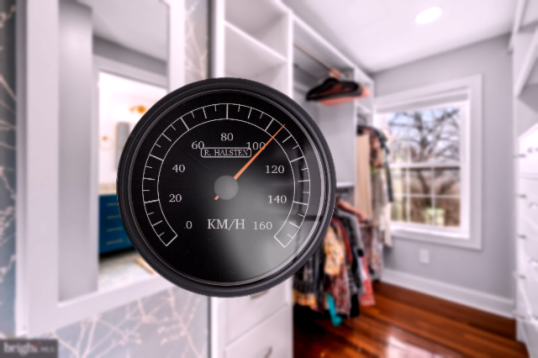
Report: 105km/h
